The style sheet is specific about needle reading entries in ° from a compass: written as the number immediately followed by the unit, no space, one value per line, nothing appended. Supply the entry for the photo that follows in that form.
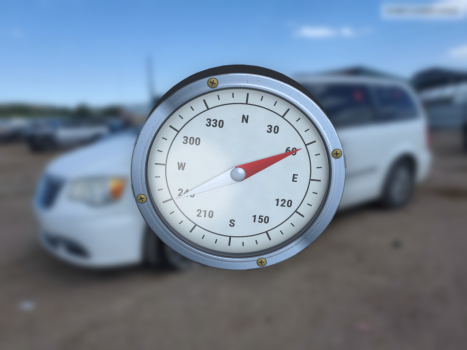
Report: 60°
